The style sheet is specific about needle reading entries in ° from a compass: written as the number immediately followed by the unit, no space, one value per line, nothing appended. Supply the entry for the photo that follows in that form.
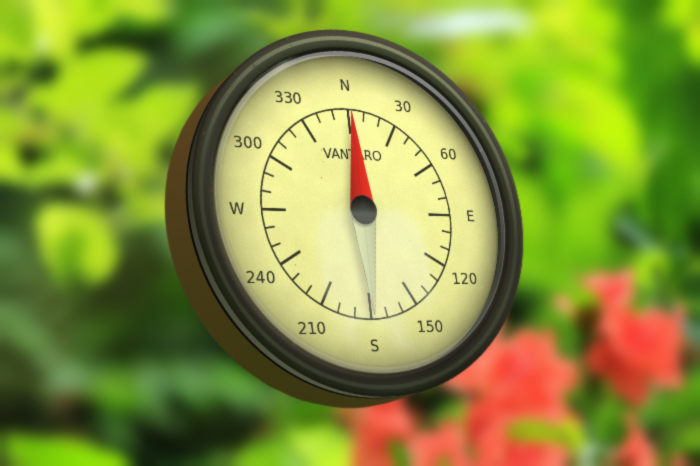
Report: 0°
